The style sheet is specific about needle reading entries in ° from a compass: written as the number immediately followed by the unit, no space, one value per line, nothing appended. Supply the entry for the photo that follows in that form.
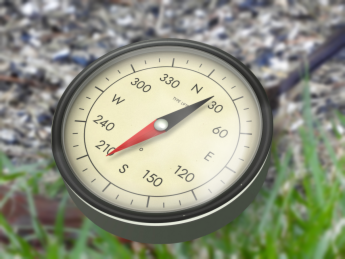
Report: 200°
